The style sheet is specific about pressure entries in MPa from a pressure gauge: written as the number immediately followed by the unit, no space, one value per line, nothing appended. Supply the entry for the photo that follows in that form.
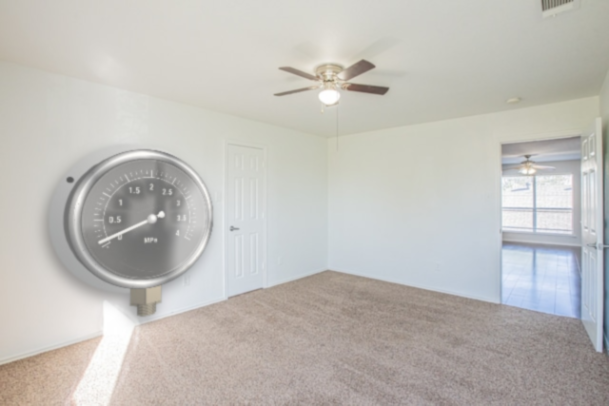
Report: 0.1MPa
